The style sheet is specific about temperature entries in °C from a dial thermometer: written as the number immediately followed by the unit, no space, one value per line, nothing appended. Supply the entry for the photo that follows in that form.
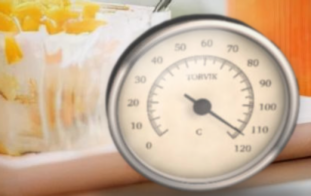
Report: 115°C
